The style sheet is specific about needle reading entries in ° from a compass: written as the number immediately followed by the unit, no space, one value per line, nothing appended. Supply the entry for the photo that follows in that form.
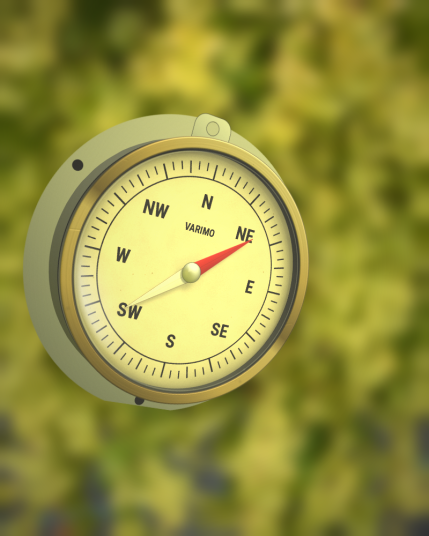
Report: 50°
